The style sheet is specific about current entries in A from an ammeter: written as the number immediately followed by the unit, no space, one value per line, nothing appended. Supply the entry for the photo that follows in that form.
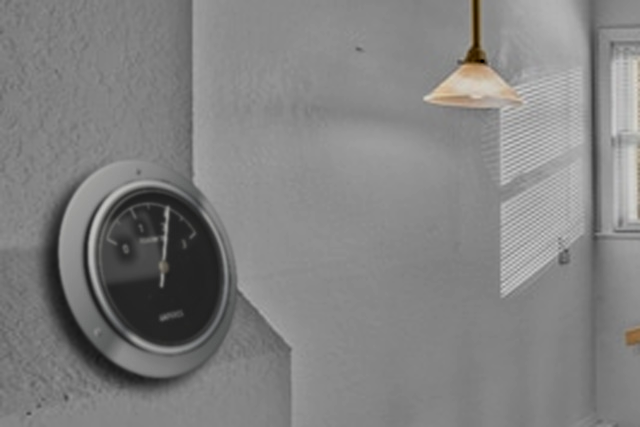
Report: 2A
